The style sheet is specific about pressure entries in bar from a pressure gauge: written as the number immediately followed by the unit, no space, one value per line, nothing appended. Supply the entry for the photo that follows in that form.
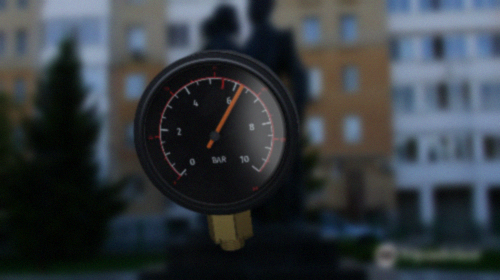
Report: 6.25bar
